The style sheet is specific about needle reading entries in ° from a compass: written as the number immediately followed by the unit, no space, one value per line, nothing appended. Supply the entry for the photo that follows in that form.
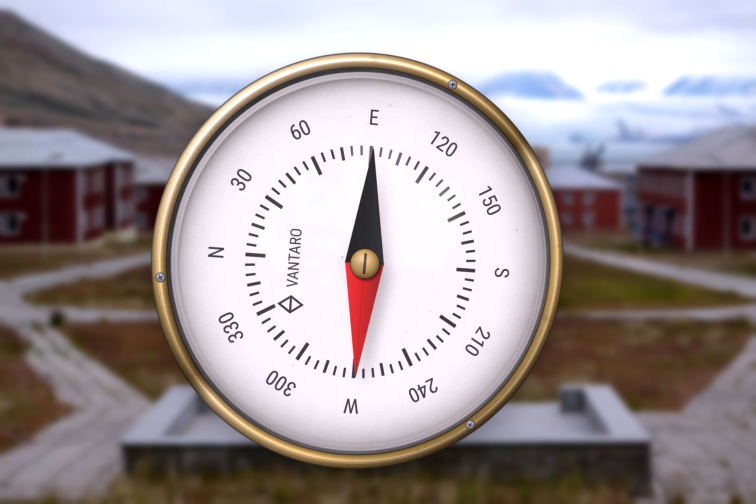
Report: 270°
